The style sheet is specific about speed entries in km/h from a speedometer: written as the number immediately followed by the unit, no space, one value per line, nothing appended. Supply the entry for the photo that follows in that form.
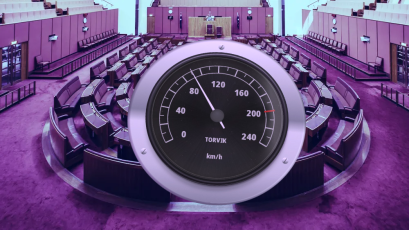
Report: 90km/h
